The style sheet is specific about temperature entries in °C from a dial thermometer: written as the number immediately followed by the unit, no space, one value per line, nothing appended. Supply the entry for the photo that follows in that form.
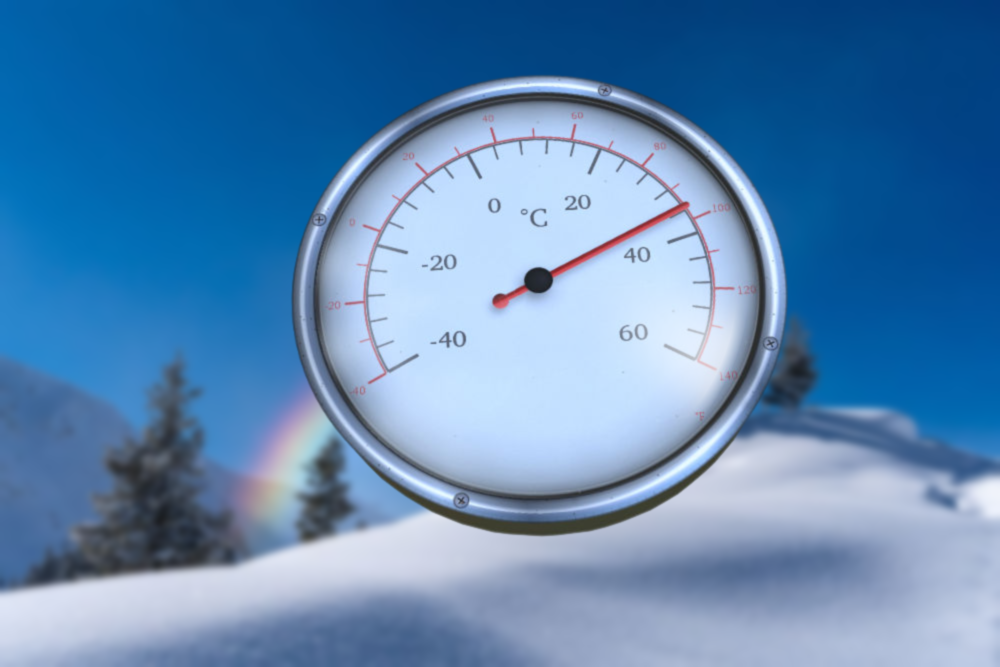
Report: 36°C
